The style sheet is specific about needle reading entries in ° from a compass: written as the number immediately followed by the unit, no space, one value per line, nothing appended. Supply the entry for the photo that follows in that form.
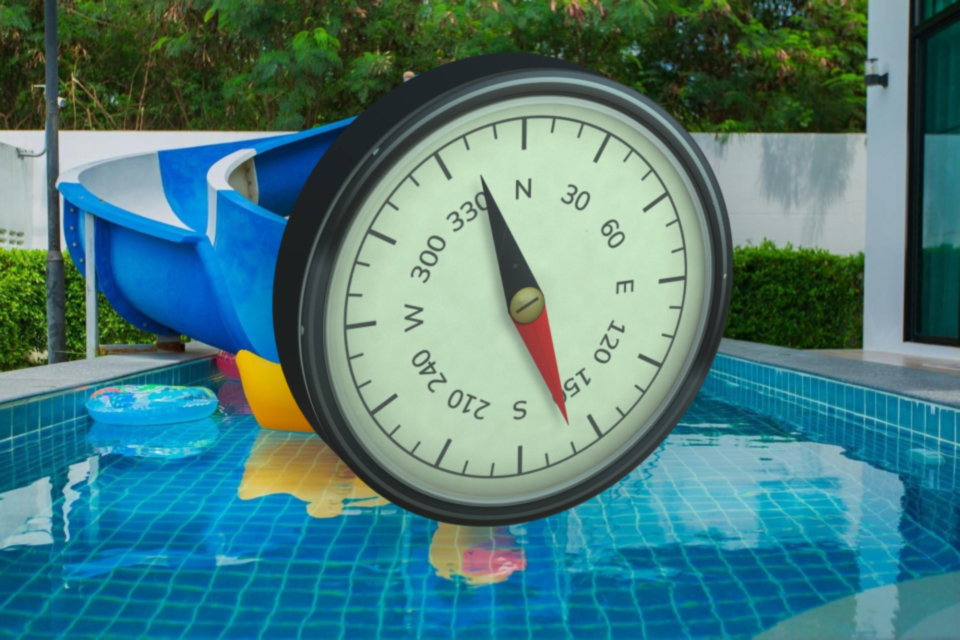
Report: 160°
